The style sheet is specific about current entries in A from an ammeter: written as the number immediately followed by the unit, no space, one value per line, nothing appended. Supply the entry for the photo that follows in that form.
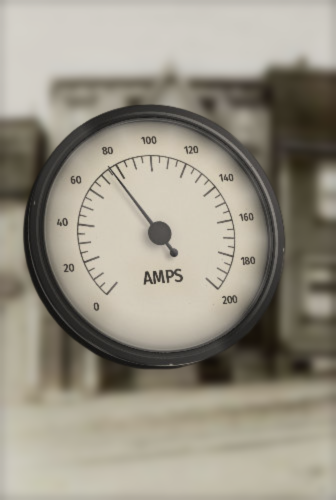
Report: 75A
